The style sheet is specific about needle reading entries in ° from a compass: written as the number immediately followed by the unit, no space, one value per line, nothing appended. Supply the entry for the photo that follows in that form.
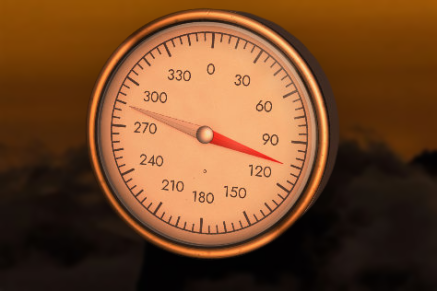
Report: 105°
